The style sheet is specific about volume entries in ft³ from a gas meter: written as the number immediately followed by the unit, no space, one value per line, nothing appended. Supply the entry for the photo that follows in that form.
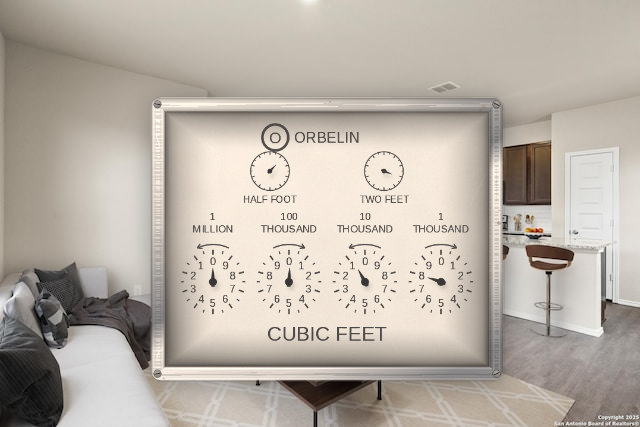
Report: 800ft³
